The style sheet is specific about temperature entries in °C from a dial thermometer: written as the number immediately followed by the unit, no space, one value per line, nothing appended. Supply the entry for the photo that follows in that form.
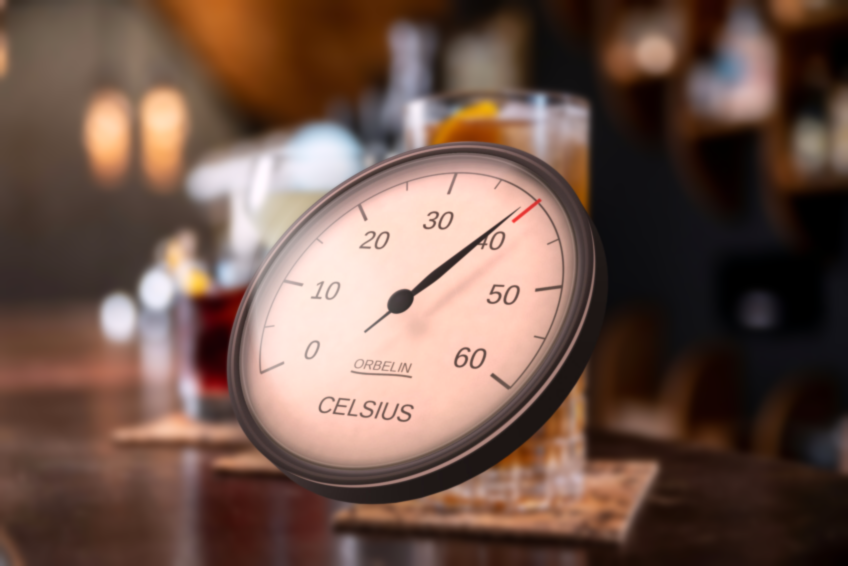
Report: 40°C
